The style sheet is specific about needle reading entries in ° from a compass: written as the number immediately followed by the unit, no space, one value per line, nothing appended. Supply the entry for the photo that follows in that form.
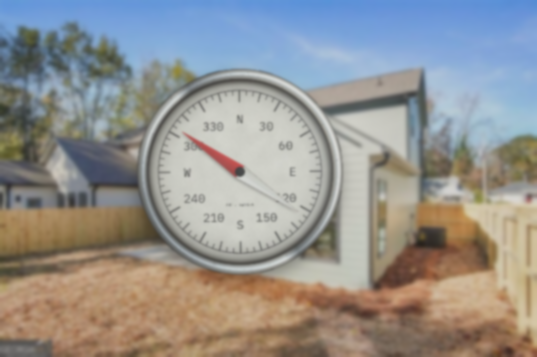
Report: 305°
